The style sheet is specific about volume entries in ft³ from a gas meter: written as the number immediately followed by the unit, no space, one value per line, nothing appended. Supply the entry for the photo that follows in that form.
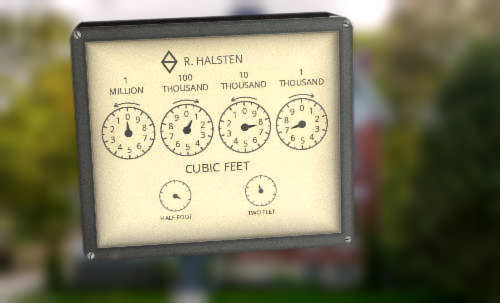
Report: 7700ft³
